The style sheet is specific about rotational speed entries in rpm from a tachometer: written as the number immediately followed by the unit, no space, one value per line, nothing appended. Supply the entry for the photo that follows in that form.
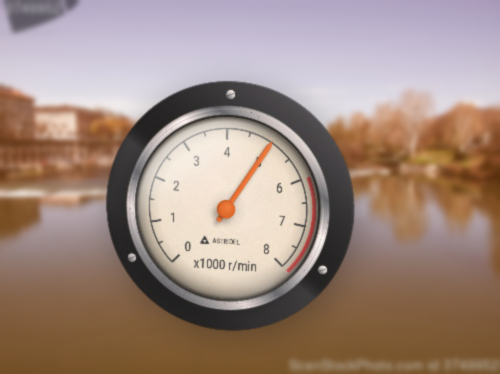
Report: 5000rpm
